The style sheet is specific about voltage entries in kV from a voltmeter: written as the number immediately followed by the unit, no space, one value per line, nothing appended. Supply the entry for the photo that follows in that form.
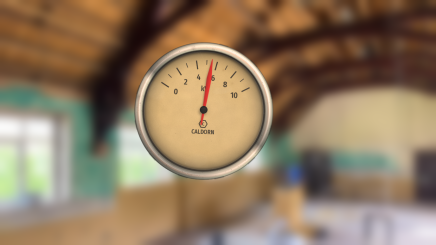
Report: 5.5kV
